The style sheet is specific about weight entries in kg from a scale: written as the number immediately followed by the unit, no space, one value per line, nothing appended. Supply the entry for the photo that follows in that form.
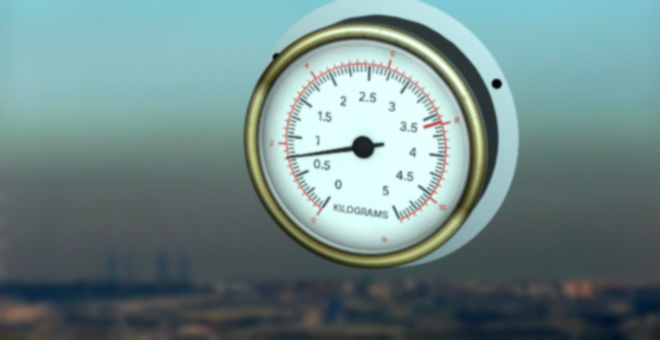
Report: 0.75kg
